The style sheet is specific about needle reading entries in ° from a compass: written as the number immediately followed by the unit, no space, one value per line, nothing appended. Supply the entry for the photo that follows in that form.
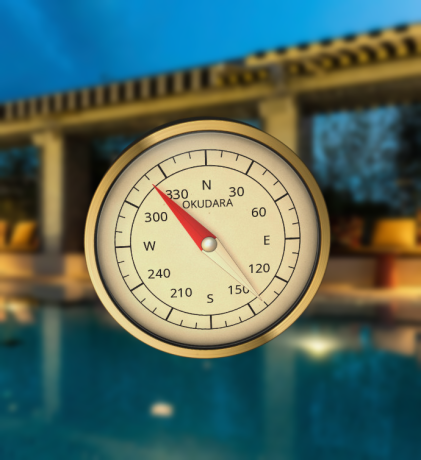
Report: 320°
